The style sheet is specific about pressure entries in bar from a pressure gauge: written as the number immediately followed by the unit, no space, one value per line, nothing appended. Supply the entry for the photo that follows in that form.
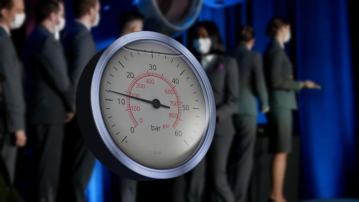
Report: 12bar
